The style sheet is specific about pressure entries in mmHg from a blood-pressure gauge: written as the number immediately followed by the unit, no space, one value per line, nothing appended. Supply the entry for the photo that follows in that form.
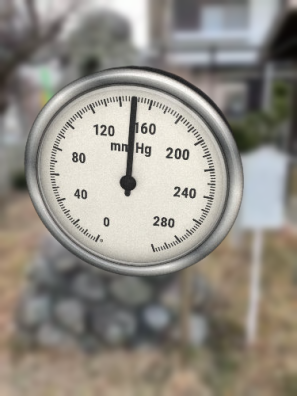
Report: 150mmHg
